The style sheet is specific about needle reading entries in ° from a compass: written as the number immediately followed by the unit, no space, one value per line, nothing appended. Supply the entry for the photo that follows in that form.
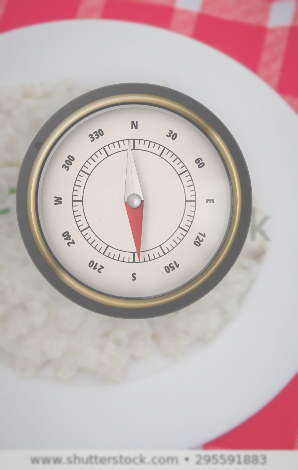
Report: 175°
